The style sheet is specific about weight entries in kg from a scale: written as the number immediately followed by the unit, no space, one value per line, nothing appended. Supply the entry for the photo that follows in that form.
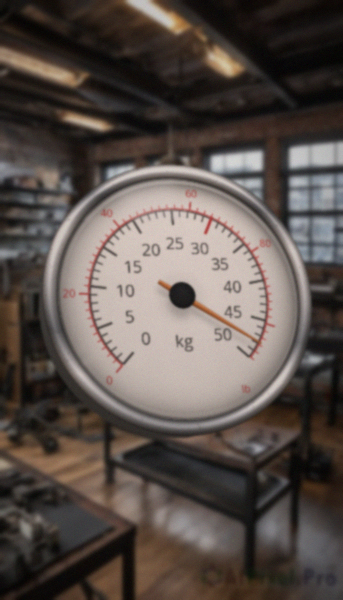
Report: 48kg
